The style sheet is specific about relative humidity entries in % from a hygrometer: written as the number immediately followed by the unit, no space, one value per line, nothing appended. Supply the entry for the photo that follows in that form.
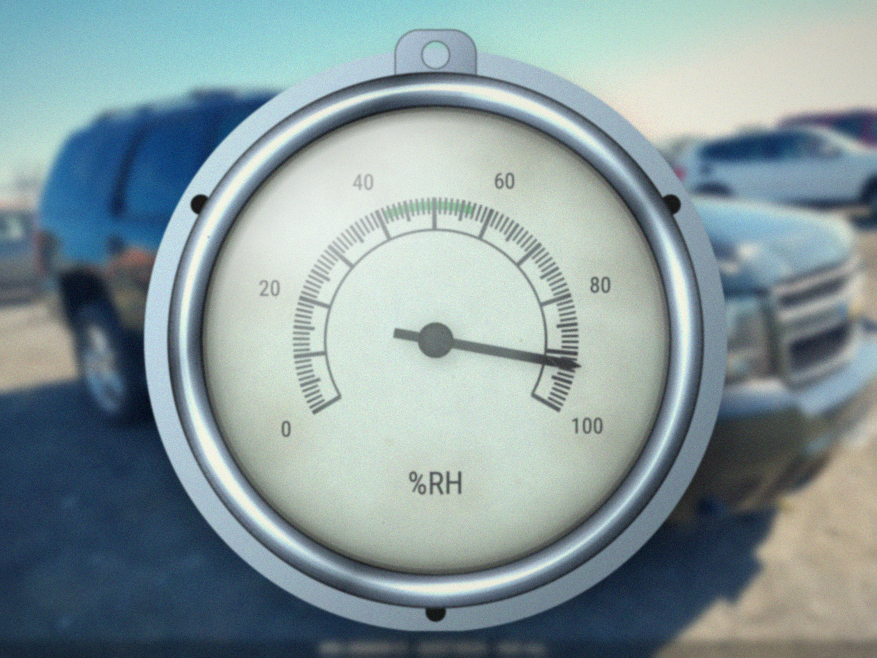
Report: 92%
